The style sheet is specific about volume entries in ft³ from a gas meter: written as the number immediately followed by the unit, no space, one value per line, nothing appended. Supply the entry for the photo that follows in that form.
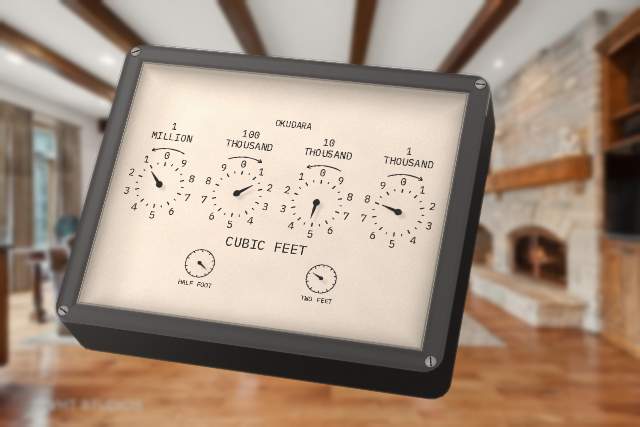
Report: 114800ft³
